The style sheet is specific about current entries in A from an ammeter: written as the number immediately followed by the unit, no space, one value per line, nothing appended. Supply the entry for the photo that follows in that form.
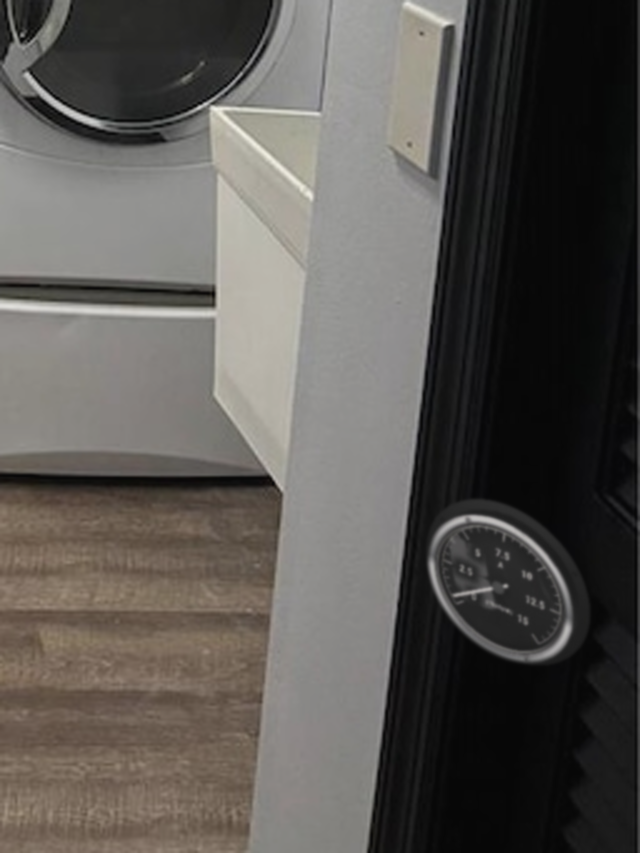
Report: 0.5A
